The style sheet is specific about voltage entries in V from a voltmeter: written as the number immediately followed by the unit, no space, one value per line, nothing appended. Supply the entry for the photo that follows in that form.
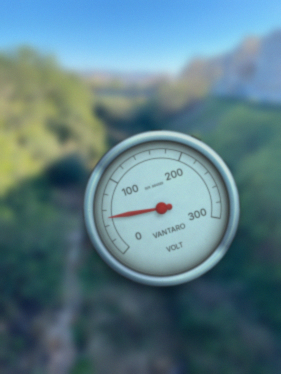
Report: 50V
